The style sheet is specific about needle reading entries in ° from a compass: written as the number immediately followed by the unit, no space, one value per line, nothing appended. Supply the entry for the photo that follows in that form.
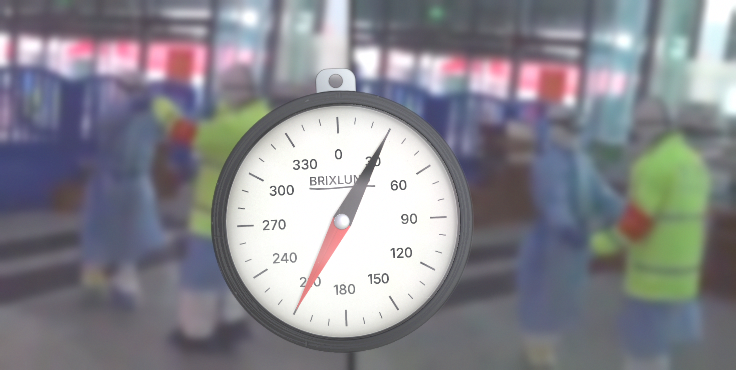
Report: 210°
